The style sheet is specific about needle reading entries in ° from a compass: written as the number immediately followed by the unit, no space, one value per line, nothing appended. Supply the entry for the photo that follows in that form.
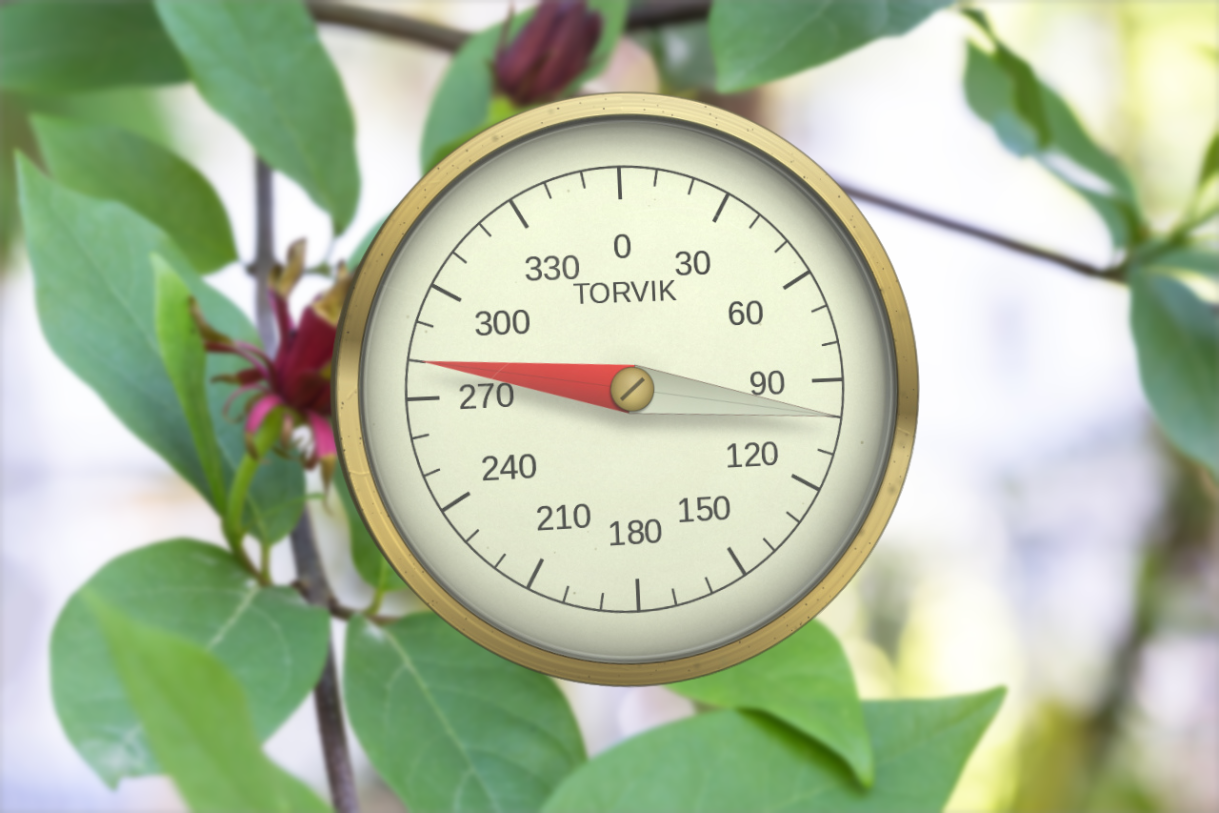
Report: 280°
